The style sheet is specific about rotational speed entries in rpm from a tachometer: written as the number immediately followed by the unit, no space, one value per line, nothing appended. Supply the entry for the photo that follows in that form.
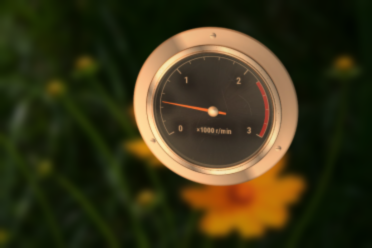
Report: 500rpm
